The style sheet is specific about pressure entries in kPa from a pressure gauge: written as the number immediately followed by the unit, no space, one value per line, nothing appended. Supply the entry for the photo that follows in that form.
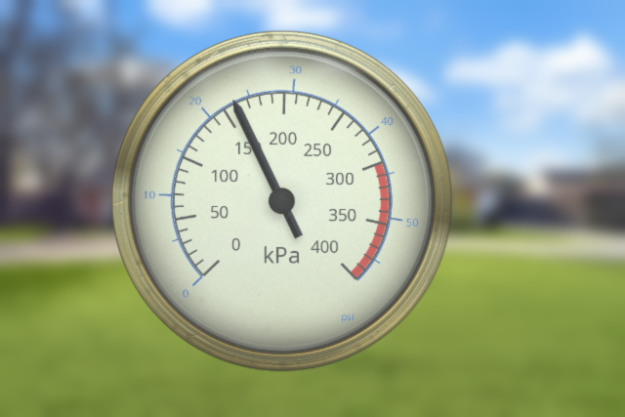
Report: 160kPa
